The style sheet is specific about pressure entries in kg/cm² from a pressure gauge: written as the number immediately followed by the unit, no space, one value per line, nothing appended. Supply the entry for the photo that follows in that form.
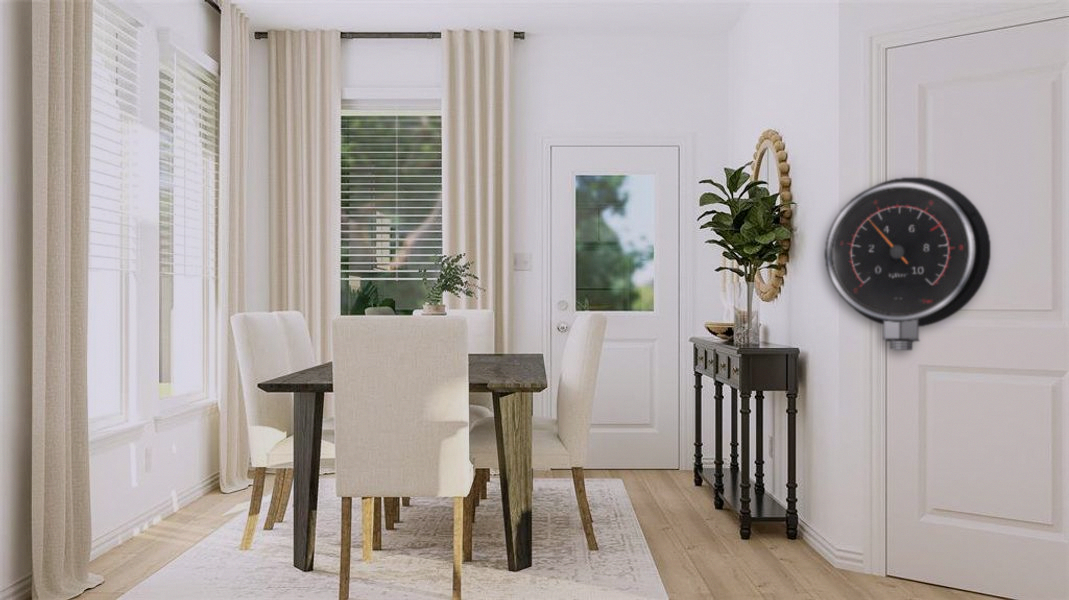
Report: 3.5kg/cm²
